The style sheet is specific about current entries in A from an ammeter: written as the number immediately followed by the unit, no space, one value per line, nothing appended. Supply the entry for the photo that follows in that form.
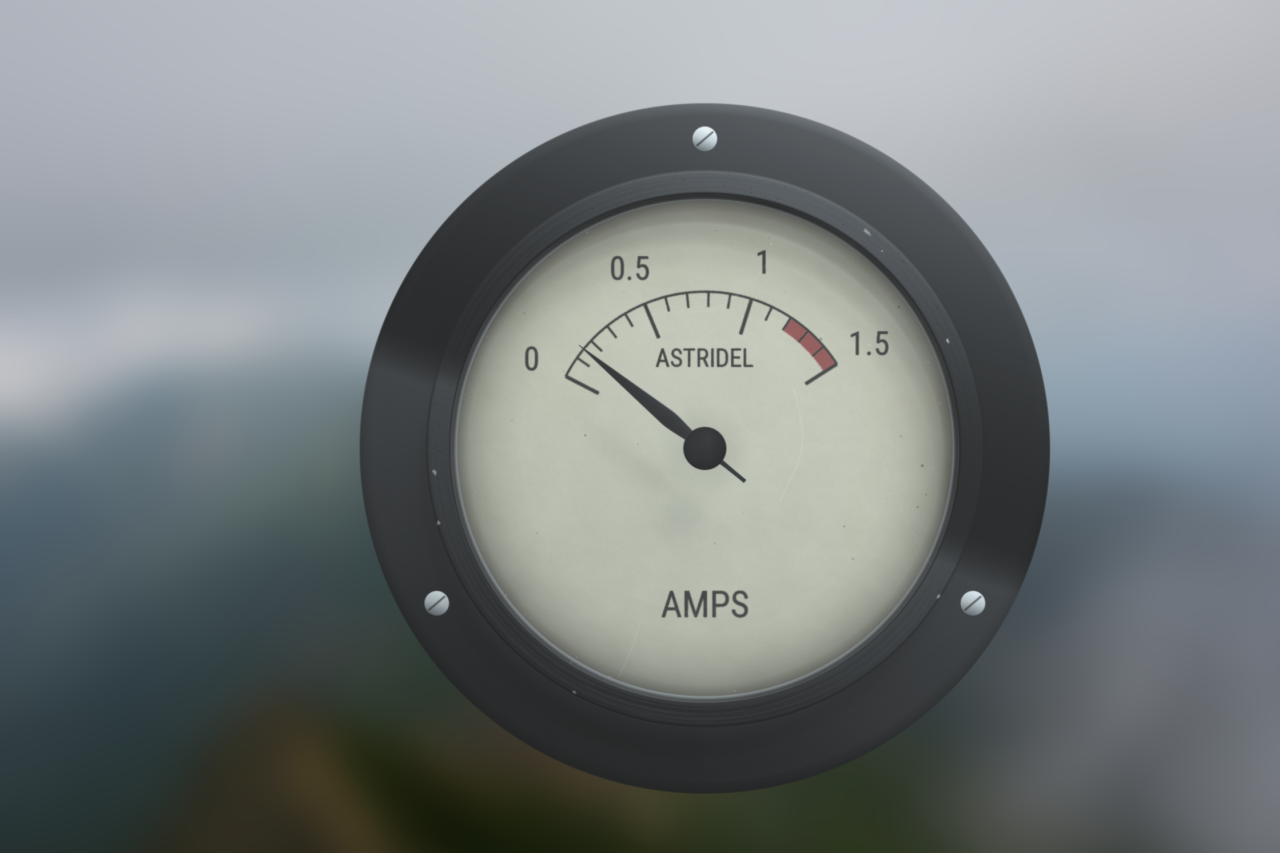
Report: 0.15A
